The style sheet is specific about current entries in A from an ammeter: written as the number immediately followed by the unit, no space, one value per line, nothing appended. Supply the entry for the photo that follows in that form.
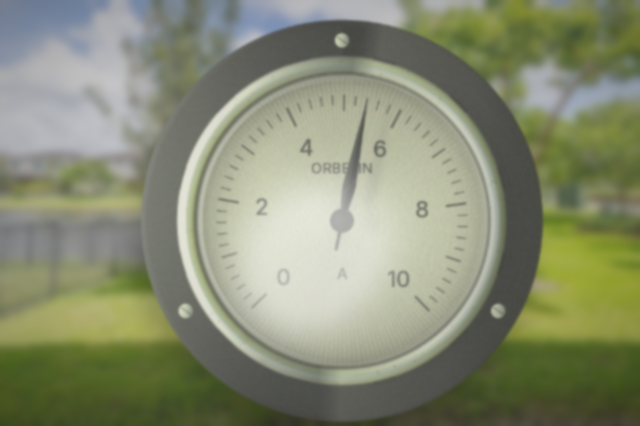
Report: 5.4A
